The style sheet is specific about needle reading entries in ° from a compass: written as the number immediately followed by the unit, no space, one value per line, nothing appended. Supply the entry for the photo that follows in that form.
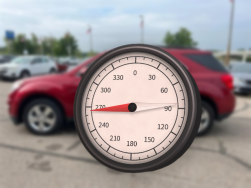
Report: 265°
